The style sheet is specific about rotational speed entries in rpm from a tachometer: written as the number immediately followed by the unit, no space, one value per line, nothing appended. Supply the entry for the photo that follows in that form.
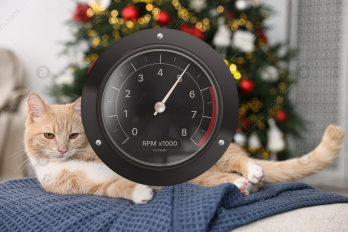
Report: 5000rpm
